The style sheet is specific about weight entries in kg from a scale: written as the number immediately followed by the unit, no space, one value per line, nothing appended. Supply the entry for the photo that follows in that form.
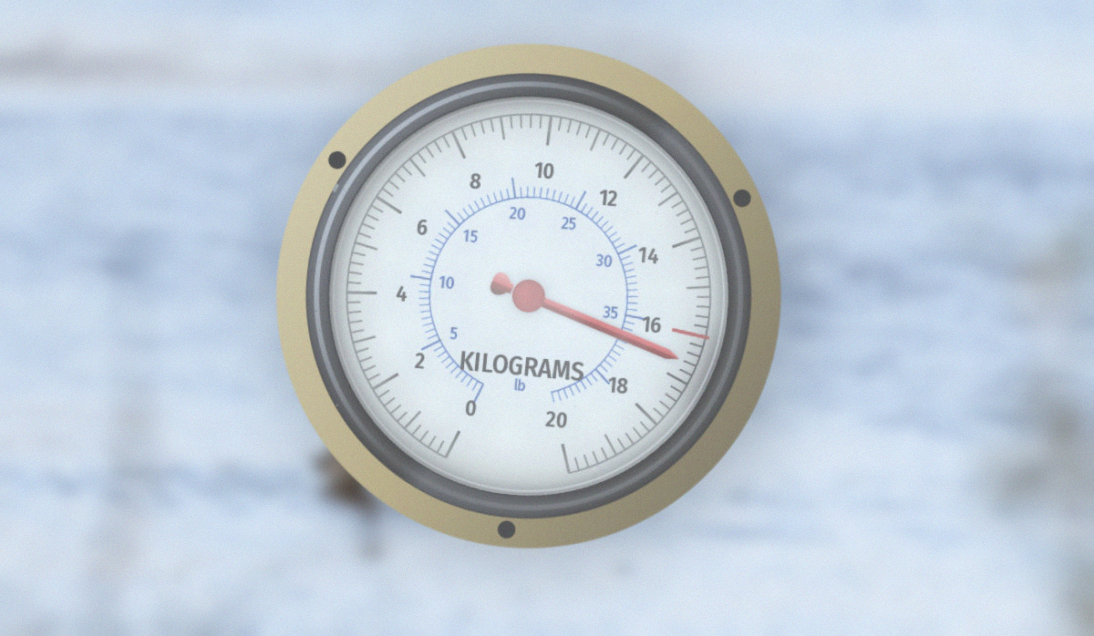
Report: 16.6kg
